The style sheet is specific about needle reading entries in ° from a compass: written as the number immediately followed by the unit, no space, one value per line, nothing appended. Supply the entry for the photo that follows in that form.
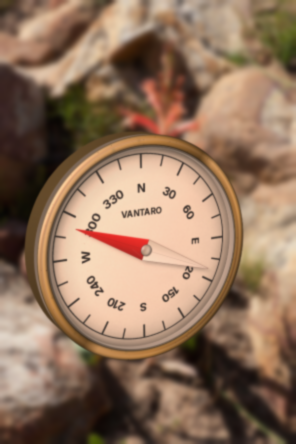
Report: 292.5°
